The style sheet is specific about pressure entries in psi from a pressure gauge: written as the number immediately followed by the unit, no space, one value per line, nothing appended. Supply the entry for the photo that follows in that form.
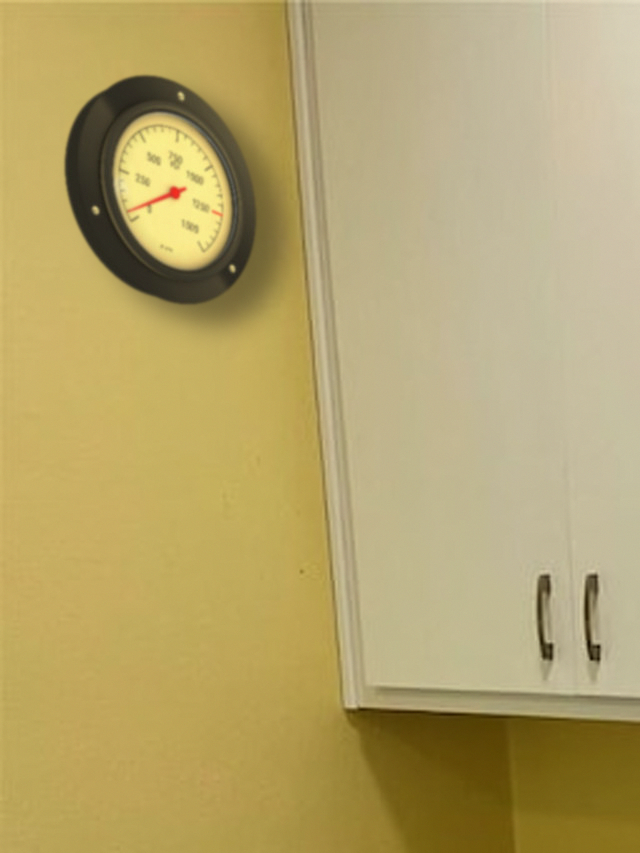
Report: 50psi
